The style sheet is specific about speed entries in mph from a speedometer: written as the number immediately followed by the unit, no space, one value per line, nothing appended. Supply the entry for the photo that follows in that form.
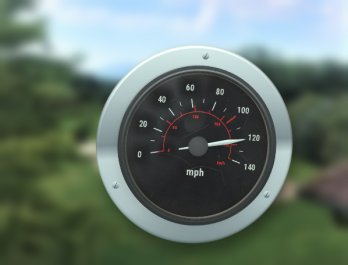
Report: 120mph
